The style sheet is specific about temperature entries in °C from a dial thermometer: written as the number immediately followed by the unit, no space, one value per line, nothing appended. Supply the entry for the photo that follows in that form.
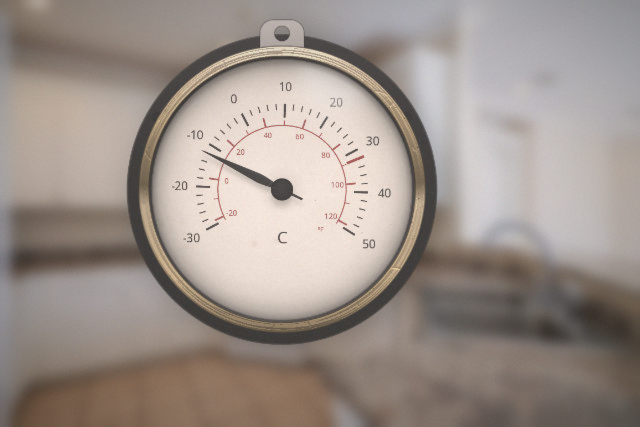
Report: -12°C
